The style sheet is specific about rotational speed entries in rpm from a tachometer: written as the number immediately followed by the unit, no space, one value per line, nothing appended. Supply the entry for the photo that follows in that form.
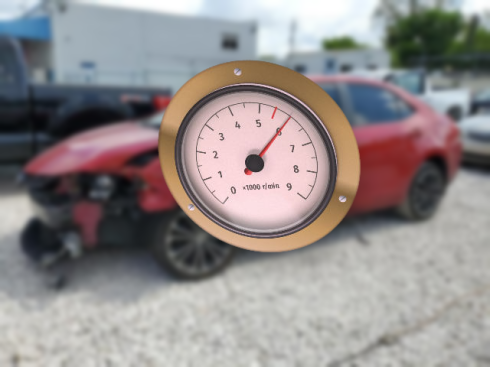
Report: 6000rpm
